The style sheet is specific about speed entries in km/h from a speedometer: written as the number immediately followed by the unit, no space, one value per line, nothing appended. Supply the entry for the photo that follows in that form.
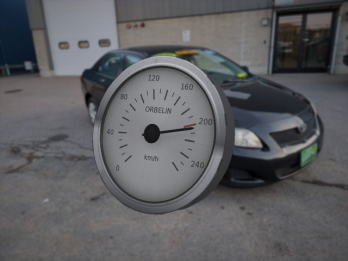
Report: 205km/h
